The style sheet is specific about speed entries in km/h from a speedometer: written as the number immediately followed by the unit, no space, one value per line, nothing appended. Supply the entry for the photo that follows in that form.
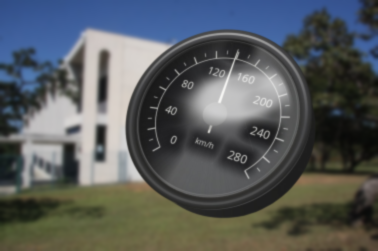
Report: 140km/h
